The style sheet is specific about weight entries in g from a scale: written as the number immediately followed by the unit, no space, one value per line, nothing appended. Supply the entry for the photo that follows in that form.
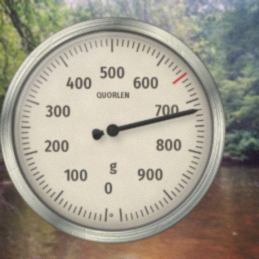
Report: 720g
